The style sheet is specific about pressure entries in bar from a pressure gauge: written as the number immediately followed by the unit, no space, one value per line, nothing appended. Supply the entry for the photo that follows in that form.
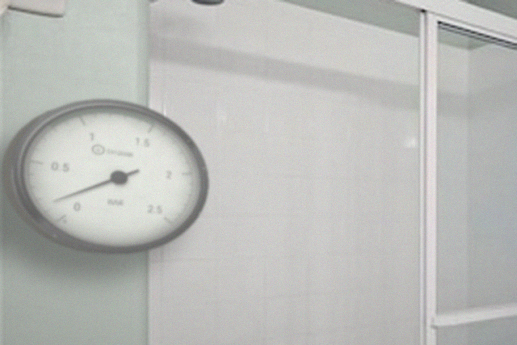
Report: 0.15bar
